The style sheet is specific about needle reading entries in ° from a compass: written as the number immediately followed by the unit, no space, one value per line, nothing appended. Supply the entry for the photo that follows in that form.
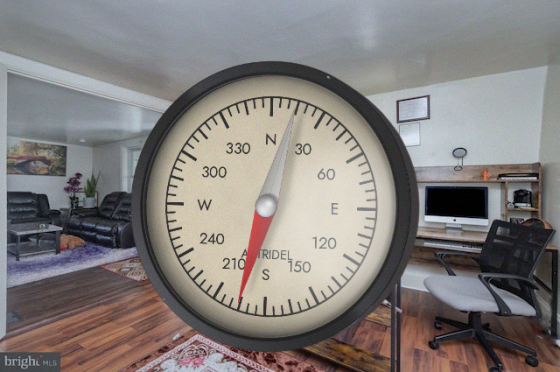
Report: 195°
